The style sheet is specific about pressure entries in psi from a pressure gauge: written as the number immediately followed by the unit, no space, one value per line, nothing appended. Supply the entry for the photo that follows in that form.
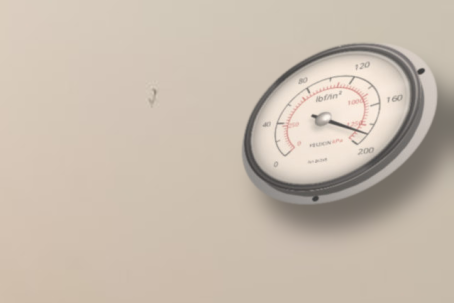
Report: 190psi
